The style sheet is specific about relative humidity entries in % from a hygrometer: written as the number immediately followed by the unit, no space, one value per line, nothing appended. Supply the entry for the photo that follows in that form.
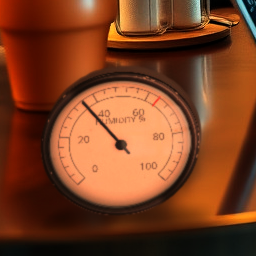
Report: 36%
